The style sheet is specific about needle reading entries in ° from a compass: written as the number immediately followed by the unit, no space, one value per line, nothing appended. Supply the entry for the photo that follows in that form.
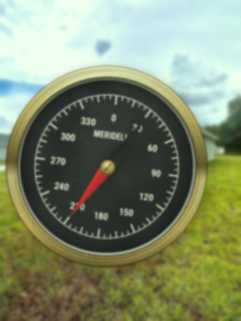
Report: 210°
